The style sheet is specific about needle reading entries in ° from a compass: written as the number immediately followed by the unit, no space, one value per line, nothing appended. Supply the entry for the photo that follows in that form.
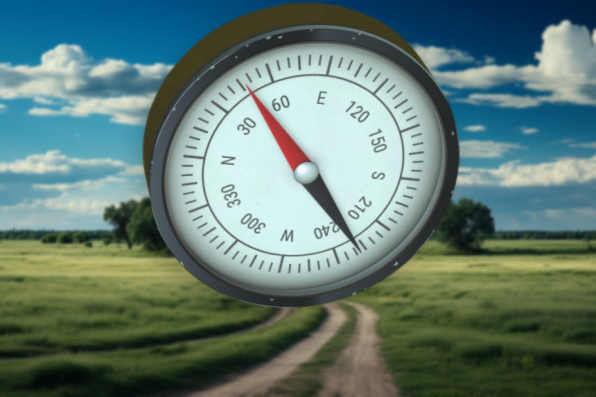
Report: 47.5°
